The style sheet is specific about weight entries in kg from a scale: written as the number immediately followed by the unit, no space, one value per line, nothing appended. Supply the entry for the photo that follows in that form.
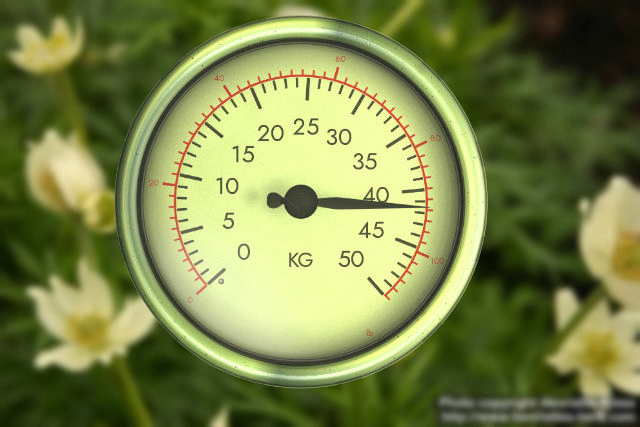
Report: 41.5kg
